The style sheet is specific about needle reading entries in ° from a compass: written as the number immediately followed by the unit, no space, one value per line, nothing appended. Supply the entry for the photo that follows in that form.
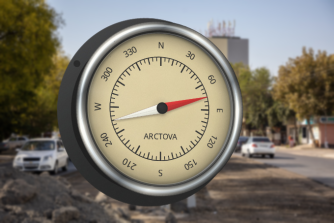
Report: 75°
